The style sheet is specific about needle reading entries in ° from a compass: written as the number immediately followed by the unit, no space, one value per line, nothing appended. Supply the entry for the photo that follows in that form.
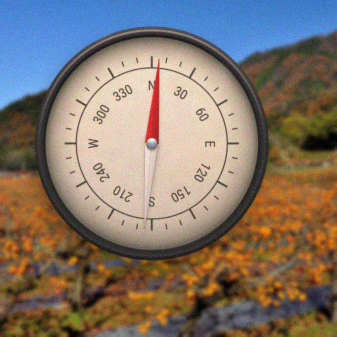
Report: 5°
